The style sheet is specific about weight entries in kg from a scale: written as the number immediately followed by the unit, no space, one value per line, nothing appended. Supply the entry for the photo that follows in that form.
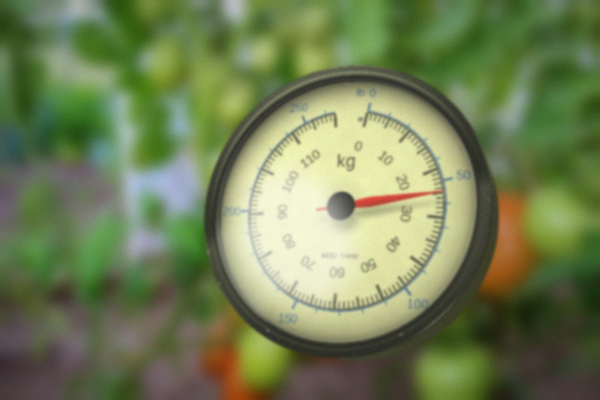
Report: 25kg
